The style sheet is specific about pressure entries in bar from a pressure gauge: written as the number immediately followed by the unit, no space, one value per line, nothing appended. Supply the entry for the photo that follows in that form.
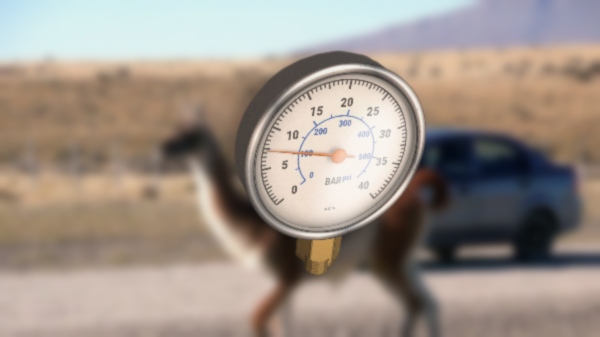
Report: 7.5bar
